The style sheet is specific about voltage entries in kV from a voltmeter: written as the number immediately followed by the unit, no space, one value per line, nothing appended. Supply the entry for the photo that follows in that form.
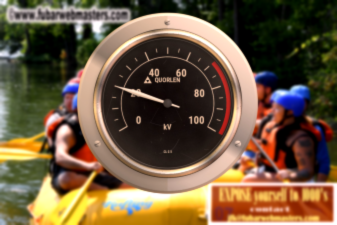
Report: 20kV
